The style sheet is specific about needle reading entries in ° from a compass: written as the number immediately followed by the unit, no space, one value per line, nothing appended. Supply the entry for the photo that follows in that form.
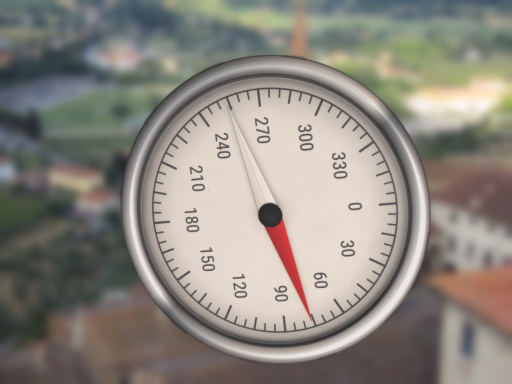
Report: 75°
